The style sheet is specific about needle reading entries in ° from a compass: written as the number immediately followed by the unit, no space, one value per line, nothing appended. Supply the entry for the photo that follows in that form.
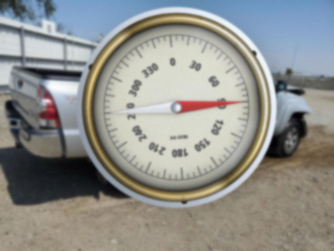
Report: 90°
